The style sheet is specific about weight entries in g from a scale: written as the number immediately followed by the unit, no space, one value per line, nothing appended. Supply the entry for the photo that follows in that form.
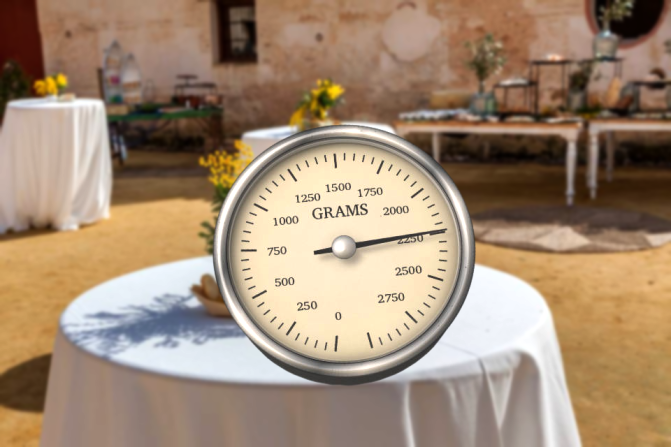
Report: 2250g
